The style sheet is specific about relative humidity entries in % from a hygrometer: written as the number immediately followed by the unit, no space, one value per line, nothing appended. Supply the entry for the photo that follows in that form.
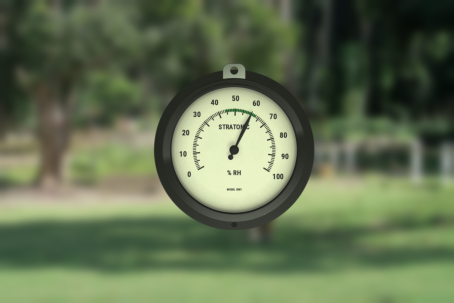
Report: 60%
